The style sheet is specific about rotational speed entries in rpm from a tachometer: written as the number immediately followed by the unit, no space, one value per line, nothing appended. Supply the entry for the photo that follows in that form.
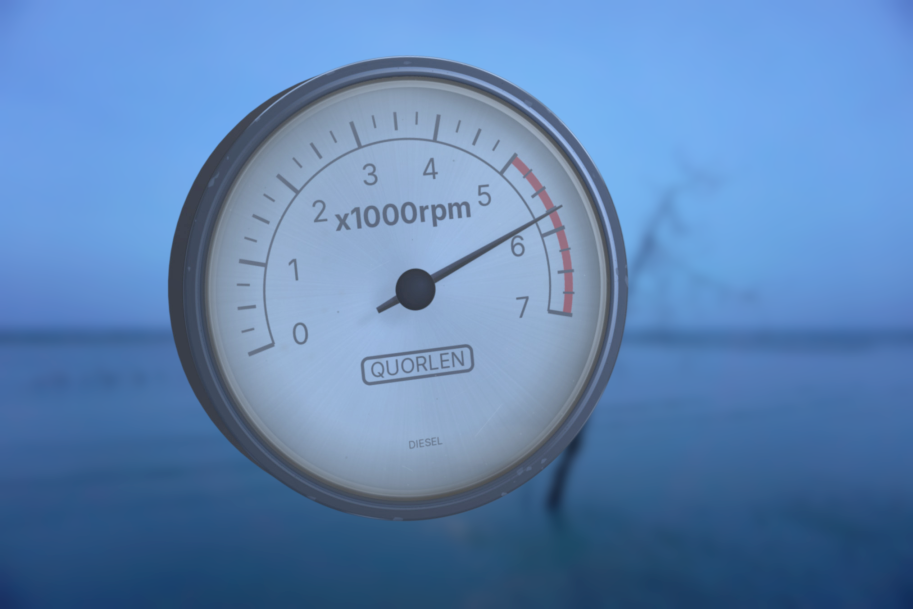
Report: 5750rpm
